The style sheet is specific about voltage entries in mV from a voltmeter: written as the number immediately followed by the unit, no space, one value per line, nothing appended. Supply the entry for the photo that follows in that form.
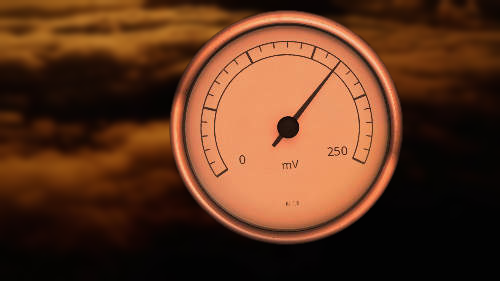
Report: 170mV
